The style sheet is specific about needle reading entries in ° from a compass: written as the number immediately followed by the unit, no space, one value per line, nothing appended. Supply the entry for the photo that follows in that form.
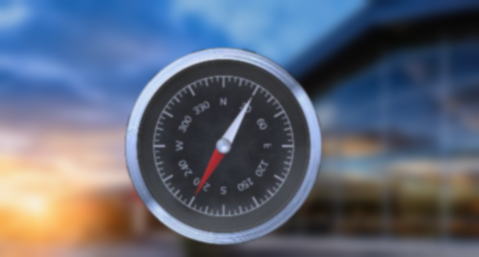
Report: 210°
